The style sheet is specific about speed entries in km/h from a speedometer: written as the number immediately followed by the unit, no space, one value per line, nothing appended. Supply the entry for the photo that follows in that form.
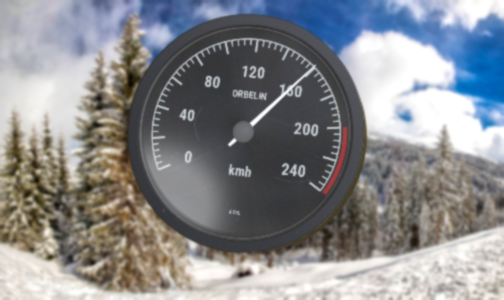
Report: 160km/h
